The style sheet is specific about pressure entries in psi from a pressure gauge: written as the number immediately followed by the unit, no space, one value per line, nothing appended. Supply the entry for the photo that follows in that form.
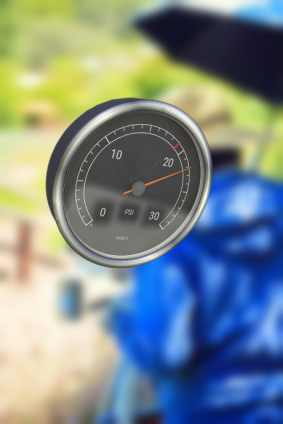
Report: 22psi
